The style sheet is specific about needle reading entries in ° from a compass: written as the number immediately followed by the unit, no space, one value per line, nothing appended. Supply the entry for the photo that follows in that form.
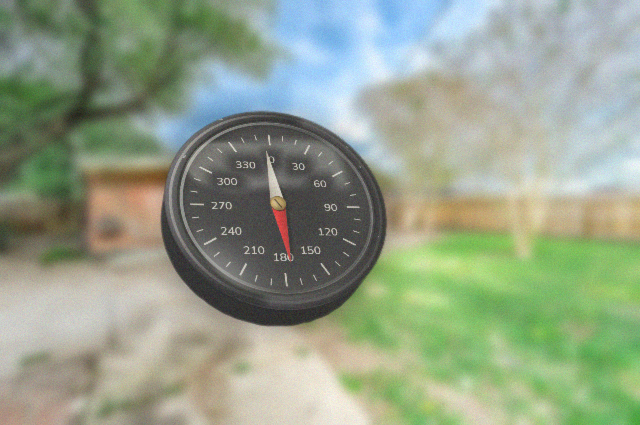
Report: 175°
